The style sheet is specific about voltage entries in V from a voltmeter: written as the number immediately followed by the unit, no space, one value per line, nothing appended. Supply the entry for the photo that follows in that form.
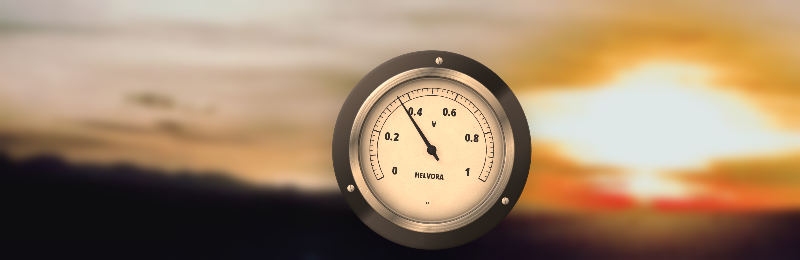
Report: 0.36V
